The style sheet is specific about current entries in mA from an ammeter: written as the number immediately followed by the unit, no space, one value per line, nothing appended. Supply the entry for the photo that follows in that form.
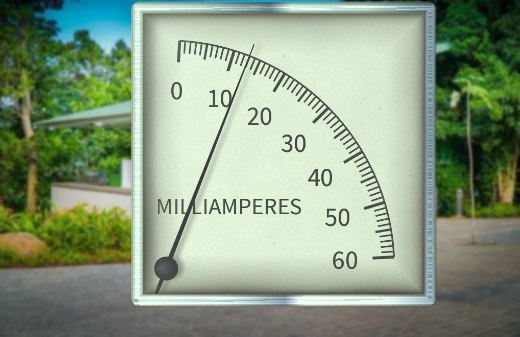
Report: 13mA
